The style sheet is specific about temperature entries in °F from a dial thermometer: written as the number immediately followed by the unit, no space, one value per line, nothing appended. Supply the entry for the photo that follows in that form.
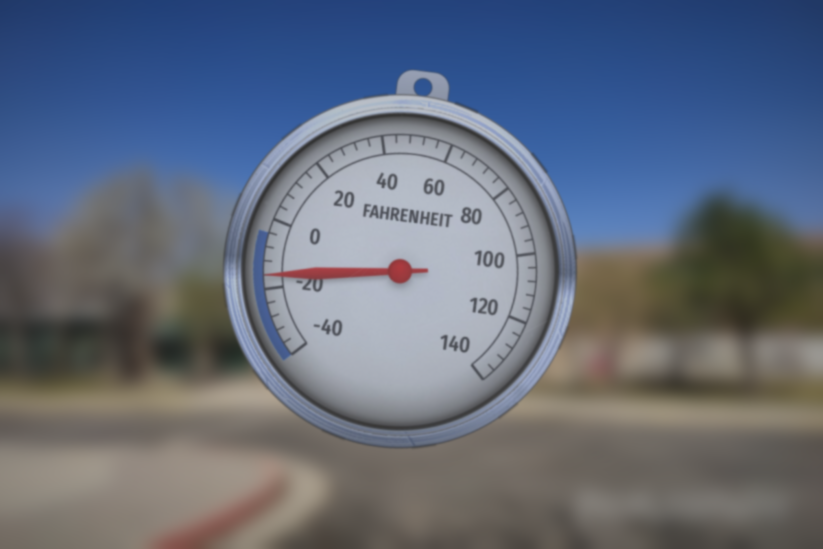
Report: -16°F
